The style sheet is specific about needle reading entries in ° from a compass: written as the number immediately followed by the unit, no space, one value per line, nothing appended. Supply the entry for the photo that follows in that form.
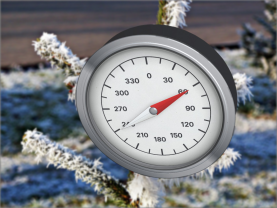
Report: 60°
